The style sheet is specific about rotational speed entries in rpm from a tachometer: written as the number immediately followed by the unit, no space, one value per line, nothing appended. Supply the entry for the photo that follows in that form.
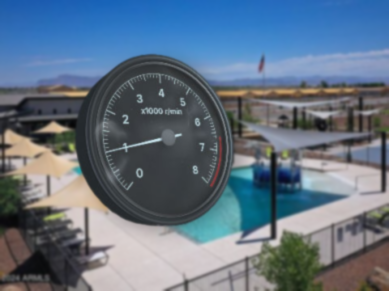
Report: 1000rpm
